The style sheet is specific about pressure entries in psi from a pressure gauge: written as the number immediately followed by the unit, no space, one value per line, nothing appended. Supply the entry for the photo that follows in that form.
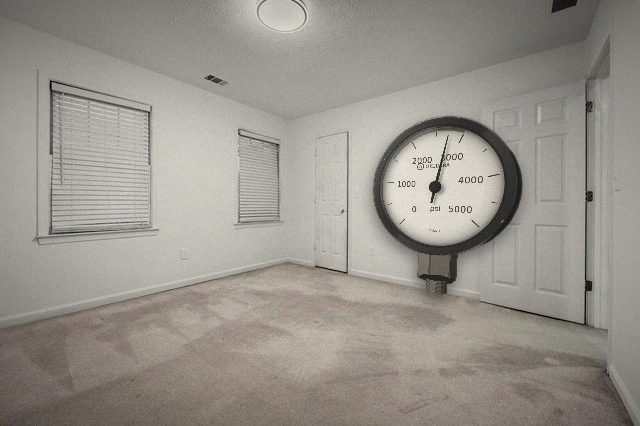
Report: 2750psi
